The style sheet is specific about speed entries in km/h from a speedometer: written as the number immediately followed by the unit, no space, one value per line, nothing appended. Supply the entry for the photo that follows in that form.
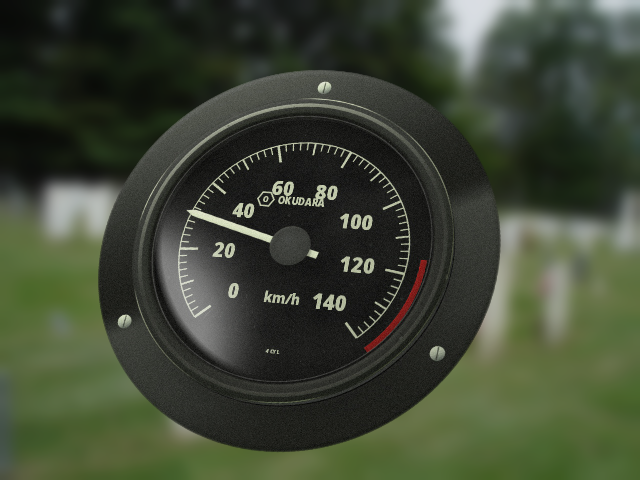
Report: 30km/h
